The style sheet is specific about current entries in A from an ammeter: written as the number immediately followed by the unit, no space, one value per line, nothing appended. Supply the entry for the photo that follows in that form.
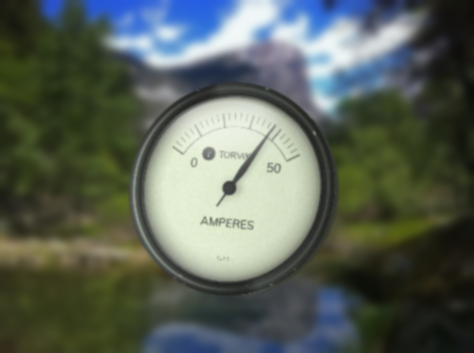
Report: 38A
